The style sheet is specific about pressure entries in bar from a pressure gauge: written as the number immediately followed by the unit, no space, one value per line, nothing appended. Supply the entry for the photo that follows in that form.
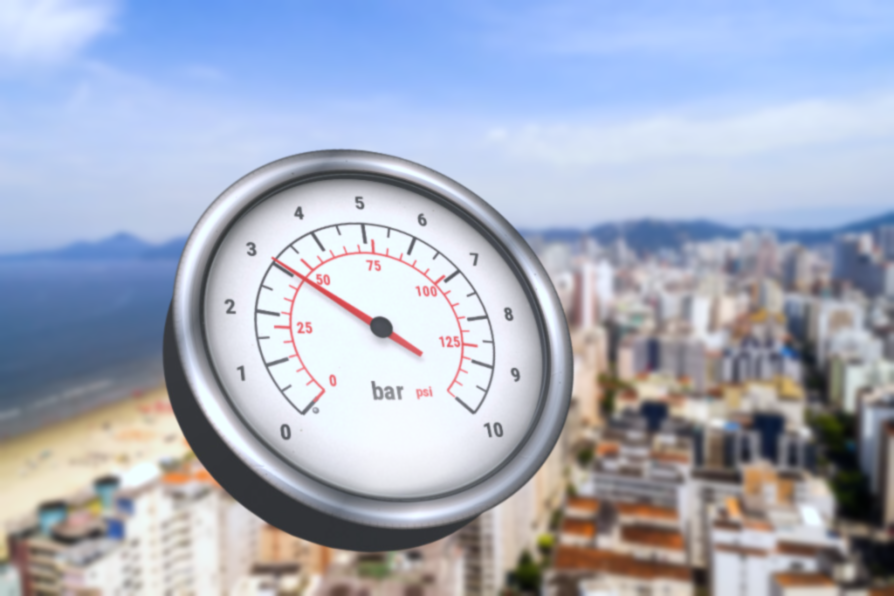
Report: 3bar
